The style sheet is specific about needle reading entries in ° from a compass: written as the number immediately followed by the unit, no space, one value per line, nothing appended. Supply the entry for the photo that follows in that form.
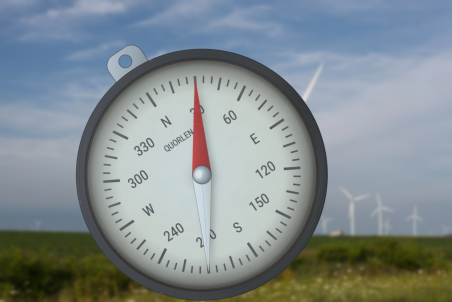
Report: 30°
